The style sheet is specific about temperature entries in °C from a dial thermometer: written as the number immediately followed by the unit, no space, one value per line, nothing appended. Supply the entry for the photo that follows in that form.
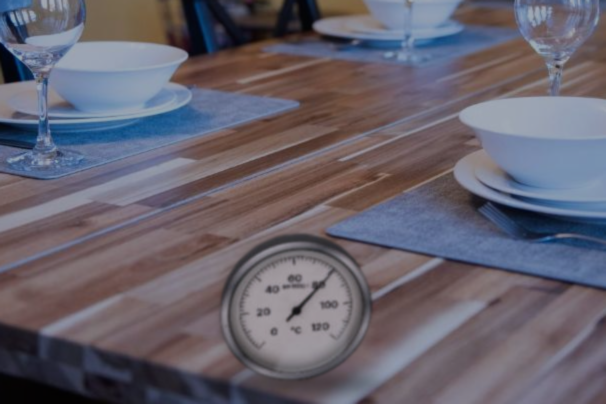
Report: 80°C
